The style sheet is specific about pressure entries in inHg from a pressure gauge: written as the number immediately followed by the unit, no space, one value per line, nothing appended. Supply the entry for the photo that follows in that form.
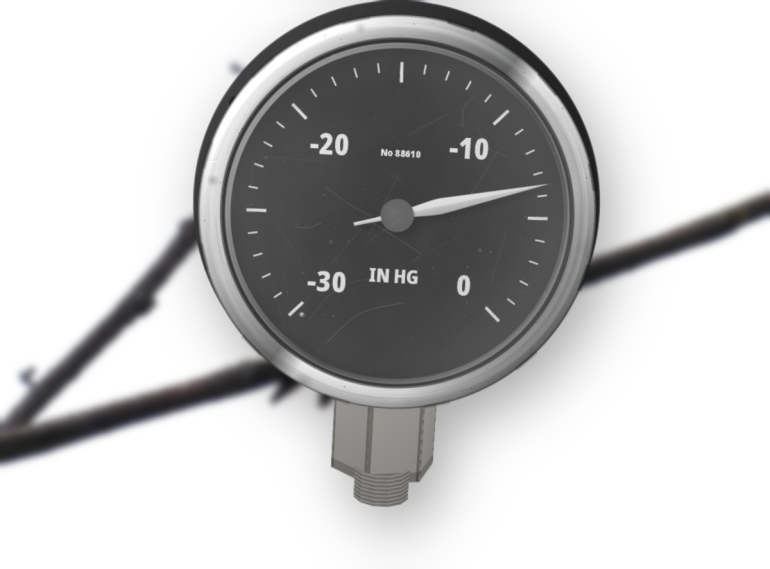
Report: -6.5inHg
